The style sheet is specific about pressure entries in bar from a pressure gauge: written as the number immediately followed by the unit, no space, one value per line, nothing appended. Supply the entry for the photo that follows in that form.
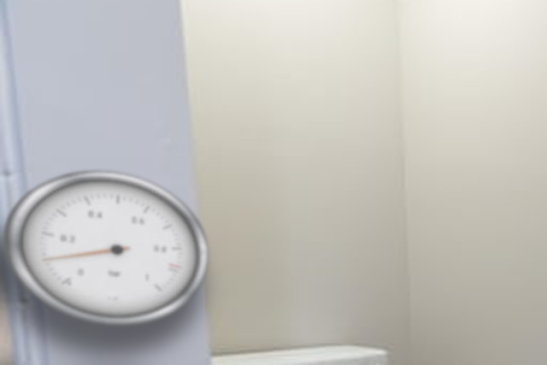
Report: 0.1bar
